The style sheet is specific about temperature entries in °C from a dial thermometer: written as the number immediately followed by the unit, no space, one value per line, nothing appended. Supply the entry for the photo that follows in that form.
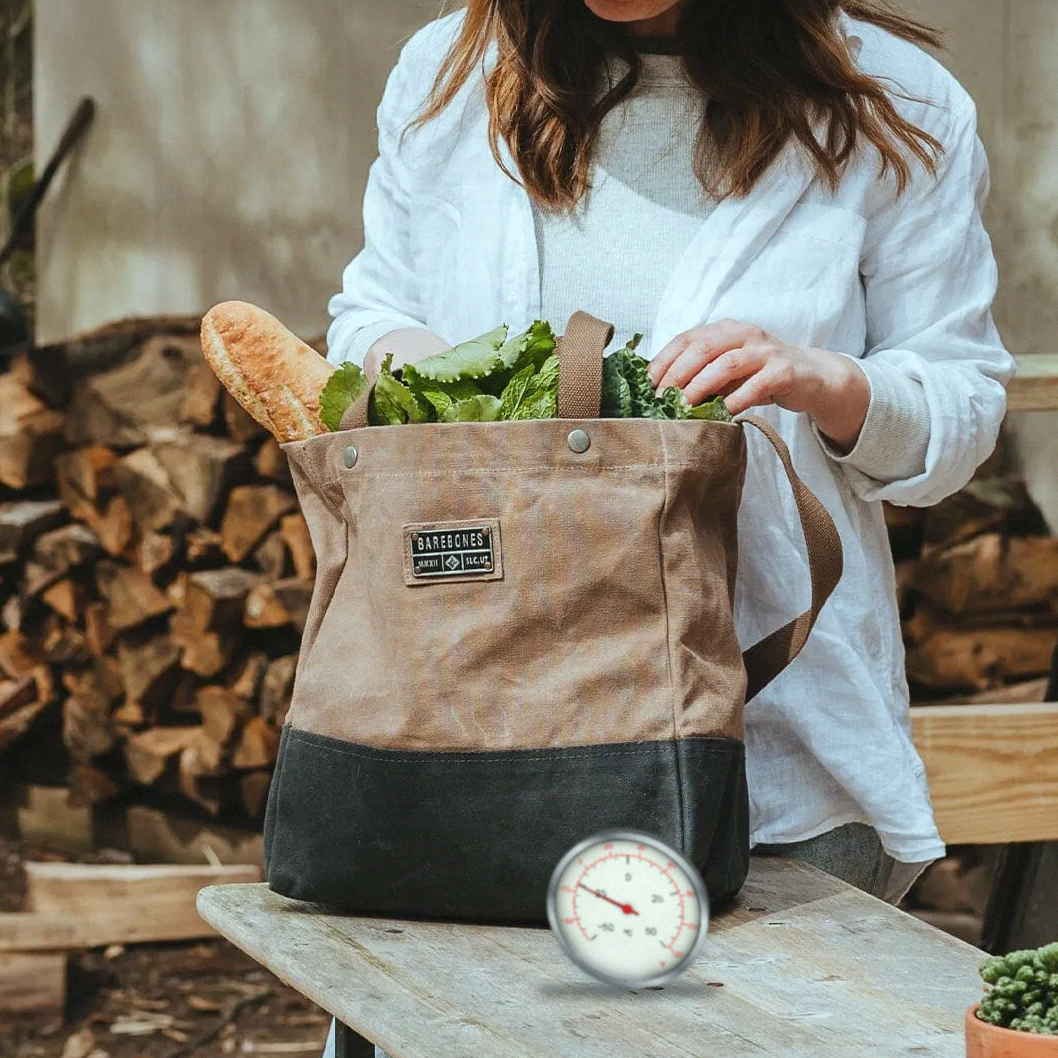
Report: -25°C
